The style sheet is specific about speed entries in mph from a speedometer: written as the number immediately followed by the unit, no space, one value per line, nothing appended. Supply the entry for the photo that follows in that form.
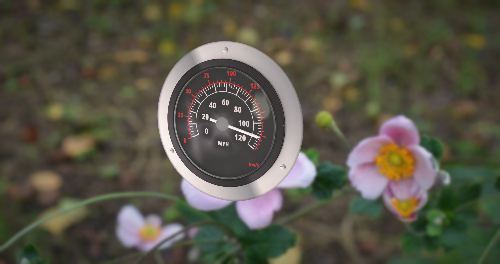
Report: 110mph
